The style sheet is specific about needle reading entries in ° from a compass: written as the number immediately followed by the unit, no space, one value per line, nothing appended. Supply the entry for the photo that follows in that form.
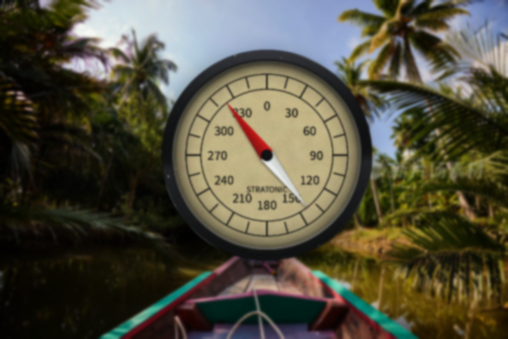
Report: 322.5°
